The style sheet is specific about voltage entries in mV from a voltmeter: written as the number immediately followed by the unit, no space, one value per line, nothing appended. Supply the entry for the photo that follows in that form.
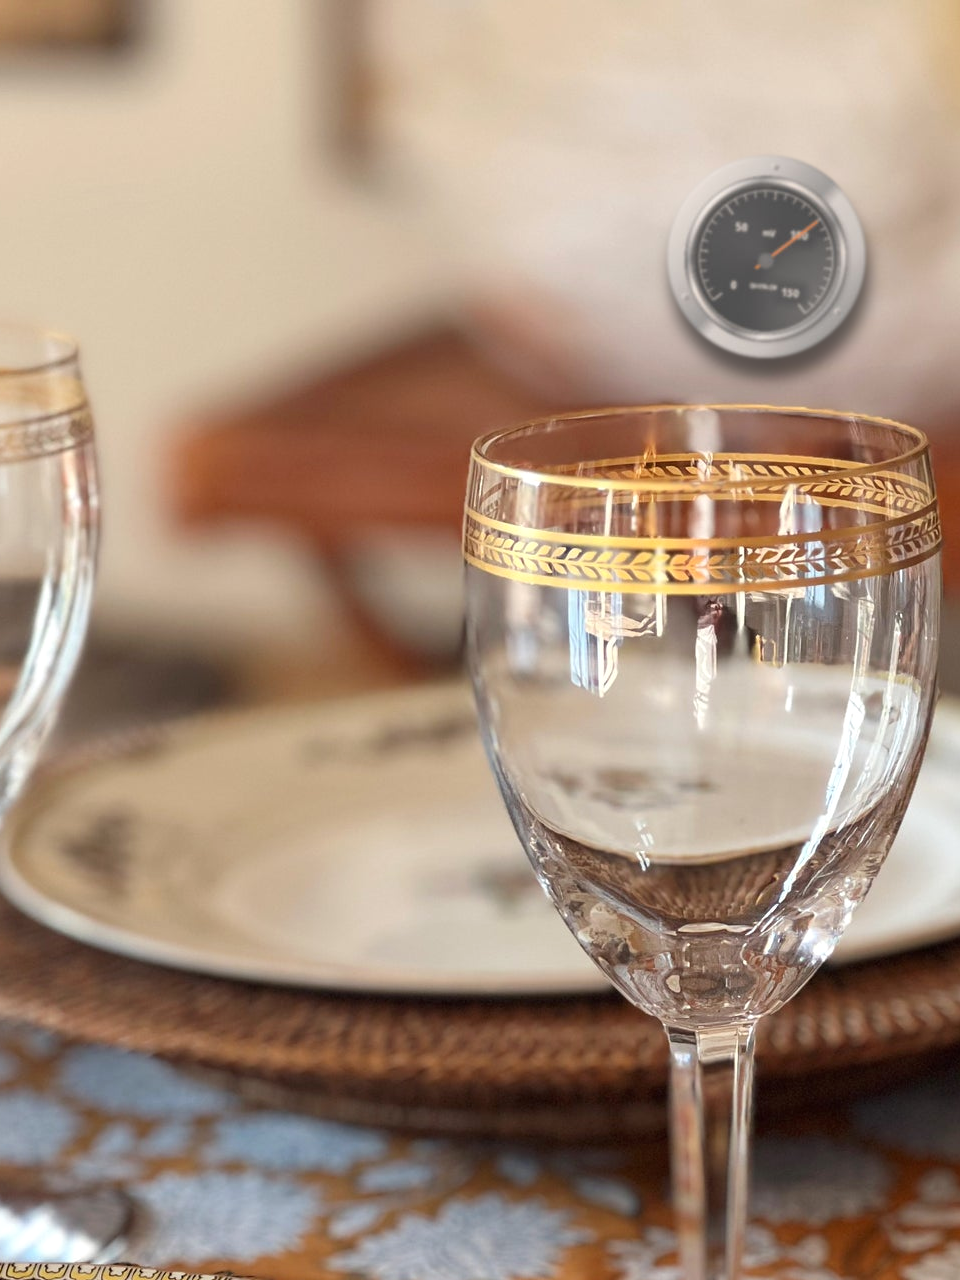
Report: 100mV
